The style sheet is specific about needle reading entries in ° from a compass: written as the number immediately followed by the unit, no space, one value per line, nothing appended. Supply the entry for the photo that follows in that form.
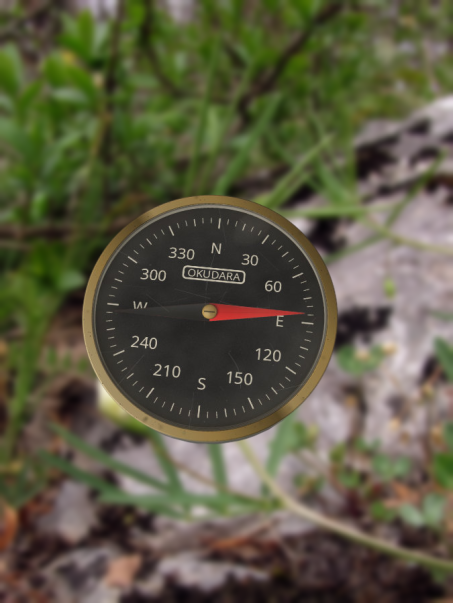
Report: 85°
